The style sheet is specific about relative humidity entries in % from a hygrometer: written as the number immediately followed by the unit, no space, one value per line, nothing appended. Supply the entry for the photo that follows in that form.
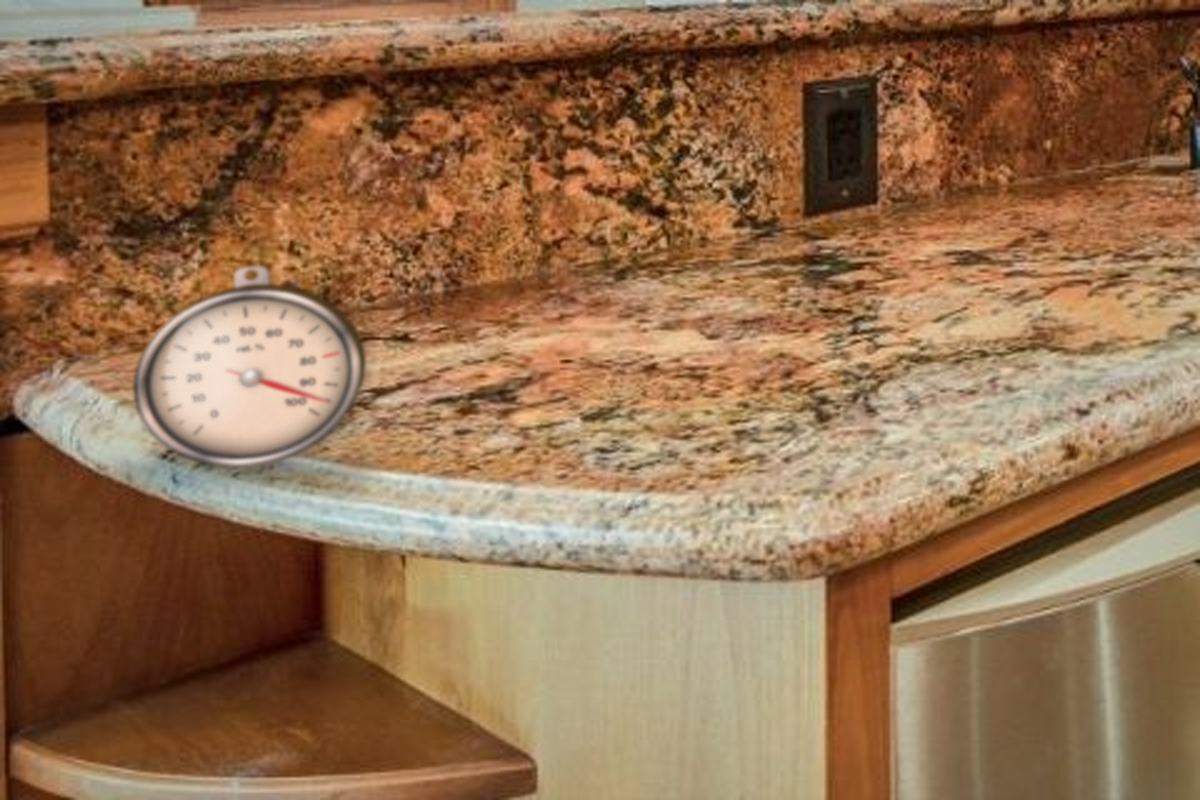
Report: 95%
